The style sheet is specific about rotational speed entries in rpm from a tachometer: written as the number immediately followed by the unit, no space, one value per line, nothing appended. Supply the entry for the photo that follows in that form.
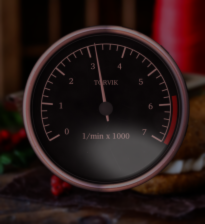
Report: 3200rpm
